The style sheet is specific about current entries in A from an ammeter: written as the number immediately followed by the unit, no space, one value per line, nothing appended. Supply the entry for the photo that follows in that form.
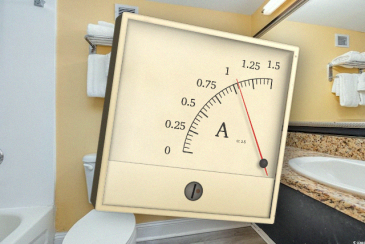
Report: 1.05A
